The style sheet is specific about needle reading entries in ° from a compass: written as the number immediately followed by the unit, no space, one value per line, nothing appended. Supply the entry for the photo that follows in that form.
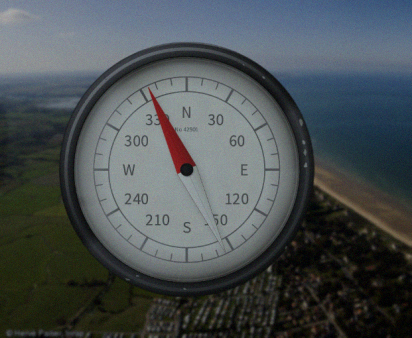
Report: 335°
